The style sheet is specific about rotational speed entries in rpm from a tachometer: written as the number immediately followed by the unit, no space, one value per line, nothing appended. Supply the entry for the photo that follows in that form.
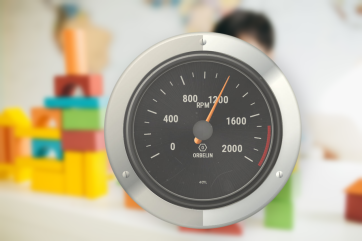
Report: 1200rpm
